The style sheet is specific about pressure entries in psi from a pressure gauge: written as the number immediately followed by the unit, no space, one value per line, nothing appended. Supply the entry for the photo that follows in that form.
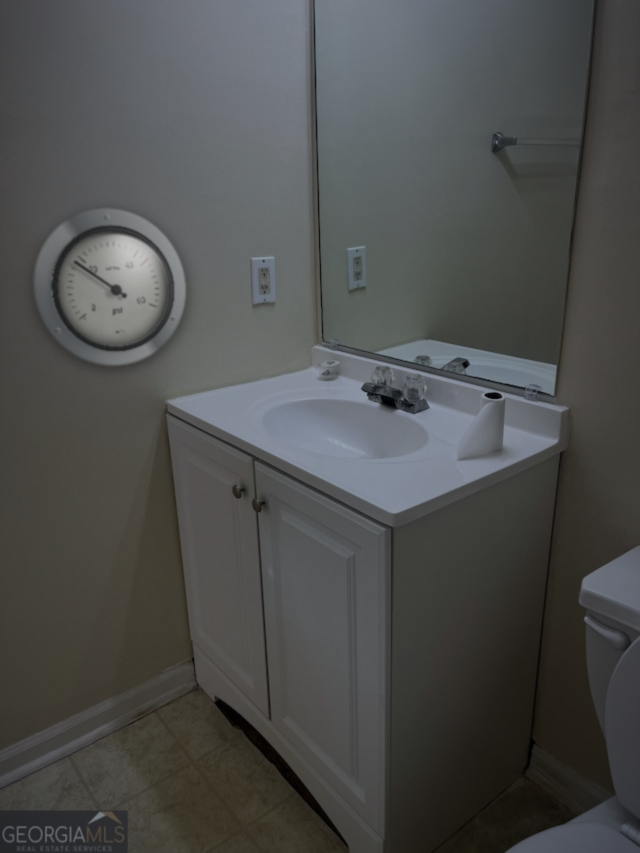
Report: 18psi
